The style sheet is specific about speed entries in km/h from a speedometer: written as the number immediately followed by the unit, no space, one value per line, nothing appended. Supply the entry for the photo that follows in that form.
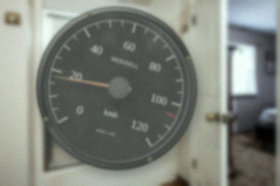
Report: 17.5km/h
